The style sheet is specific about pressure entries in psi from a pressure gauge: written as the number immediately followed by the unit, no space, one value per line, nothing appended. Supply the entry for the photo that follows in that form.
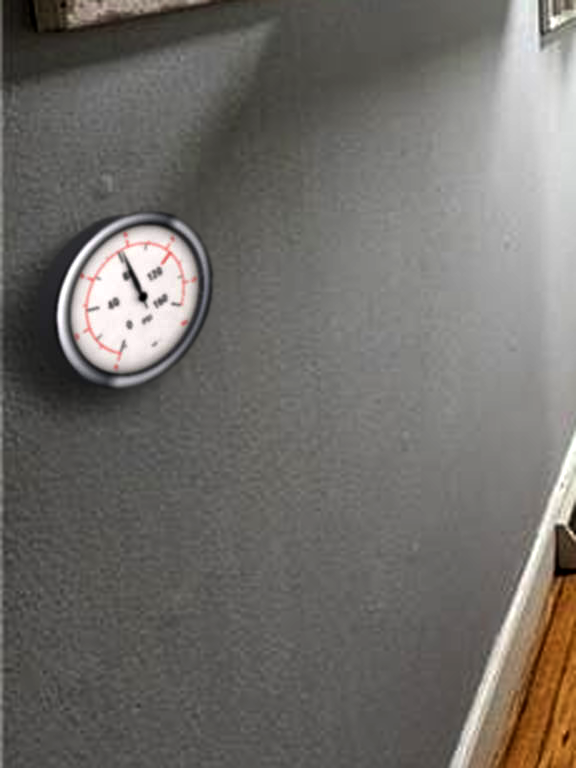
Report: 80psi
